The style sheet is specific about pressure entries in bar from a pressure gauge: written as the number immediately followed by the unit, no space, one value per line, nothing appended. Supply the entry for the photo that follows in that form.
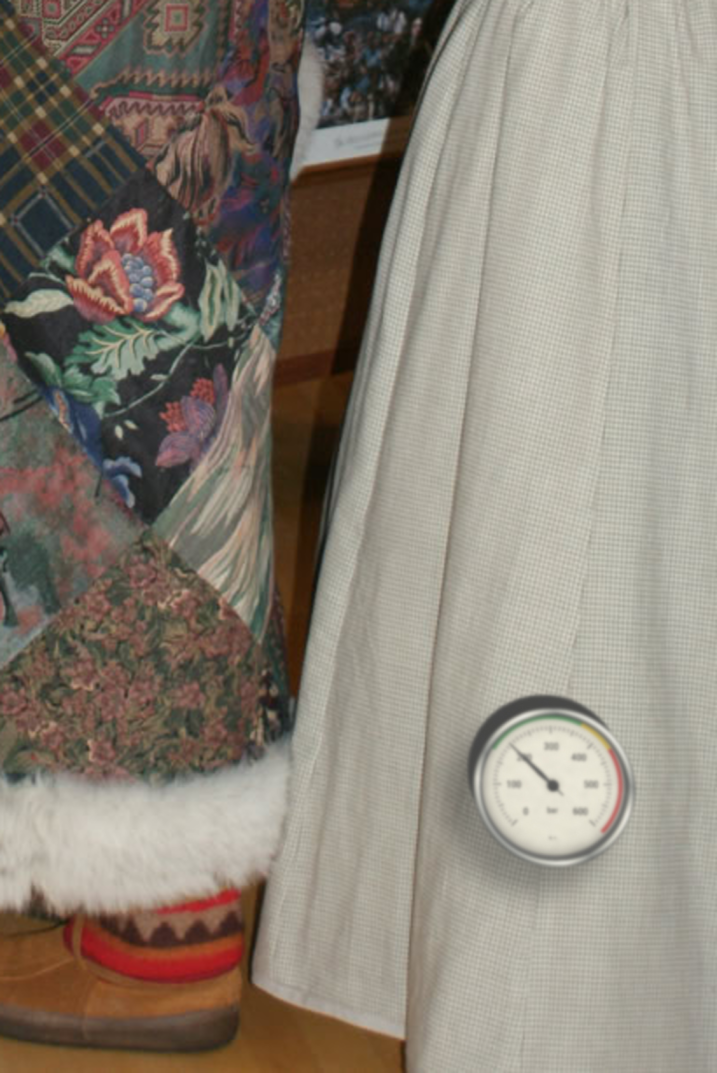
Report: 200bar
